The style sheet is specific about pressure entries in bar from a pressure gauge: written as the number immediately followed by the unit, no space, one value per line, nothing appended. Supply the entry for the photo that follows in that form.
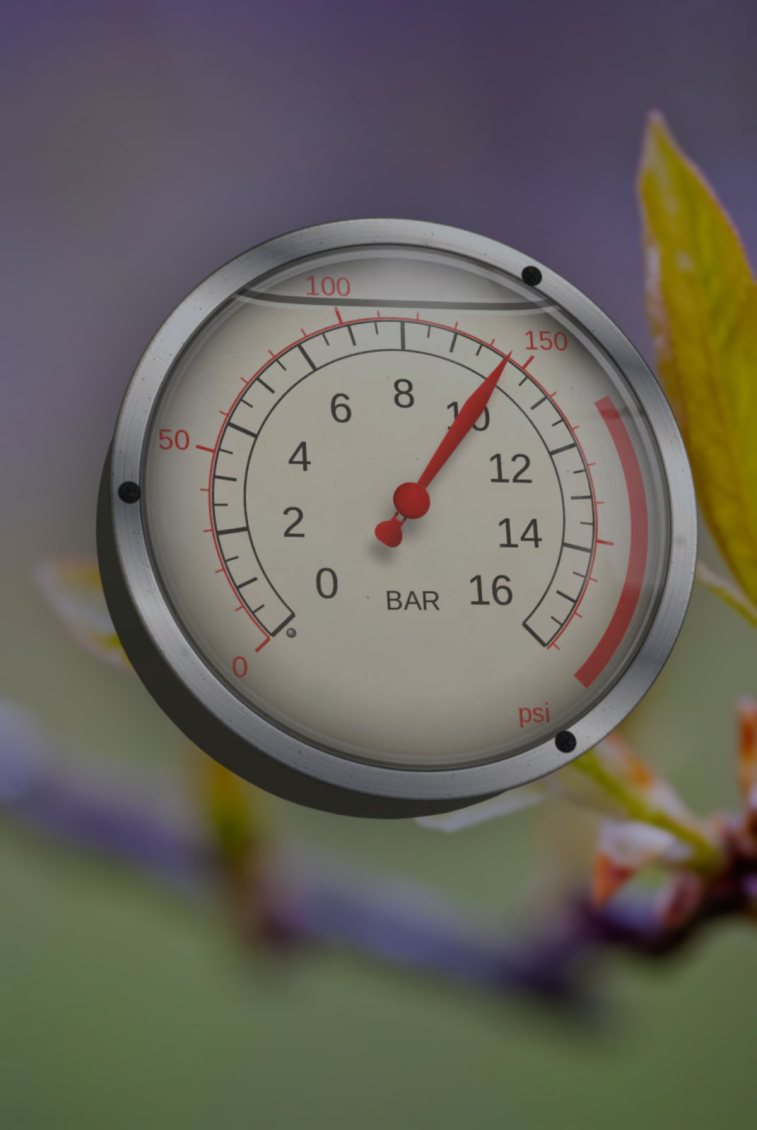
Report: 10bar
